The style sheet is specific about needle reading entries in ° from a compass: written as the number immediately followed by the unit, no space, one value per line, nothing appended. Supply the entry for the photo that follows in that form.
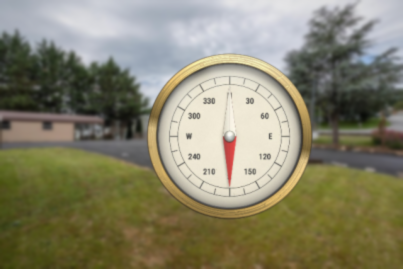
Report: 180°
